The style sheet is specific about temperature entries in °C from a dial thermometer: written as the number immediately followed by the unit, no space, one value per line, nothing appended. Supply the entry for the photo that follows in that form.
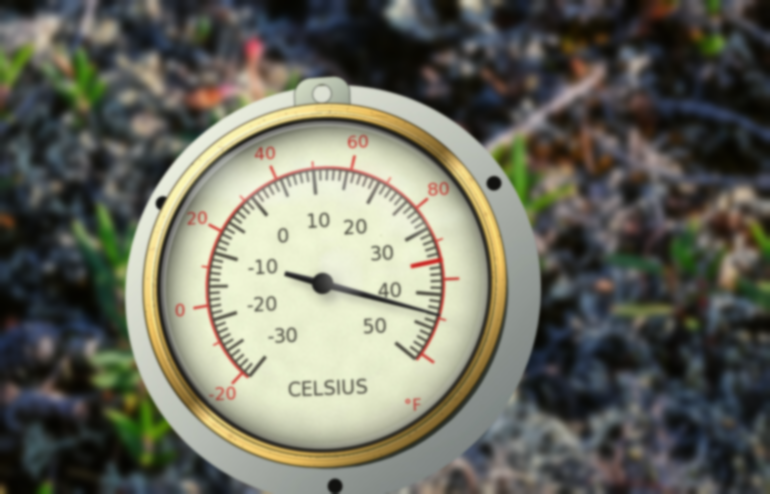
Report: 43°C
